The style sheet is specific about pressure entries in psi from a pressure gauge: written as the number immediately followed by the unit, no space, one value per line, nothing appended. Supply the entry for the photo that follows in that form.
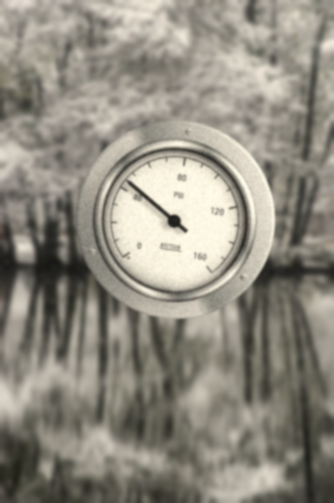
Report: 45psi
